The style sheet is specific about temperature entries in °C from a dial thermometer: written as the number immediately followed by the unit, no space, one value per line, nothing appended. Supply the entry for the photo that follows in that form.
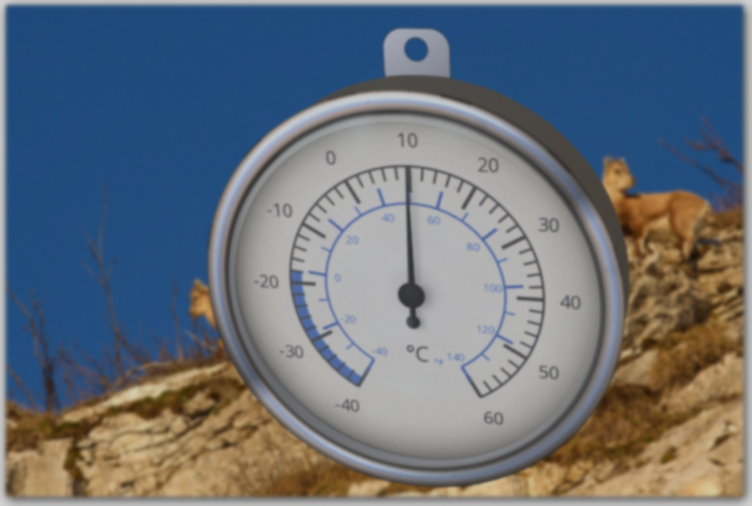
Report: 10°C
